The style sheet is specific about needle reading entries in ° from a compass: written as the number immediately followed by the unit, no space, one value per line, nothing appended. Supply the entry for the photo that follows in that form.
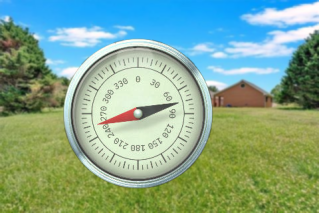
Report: 255°
